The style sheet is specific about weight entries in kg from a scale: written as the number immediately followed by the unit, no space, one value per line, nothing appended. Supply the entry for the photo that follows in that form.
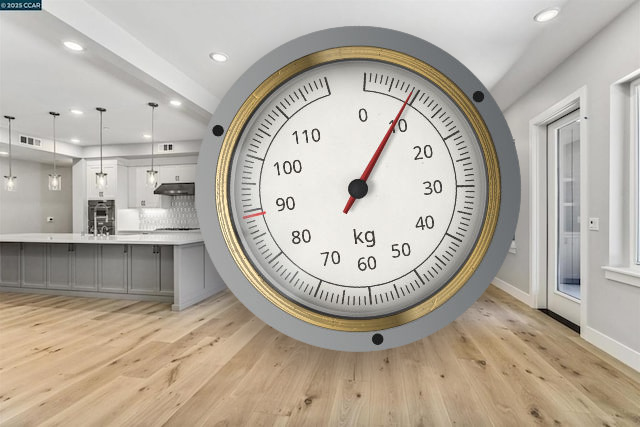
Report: 9kg
